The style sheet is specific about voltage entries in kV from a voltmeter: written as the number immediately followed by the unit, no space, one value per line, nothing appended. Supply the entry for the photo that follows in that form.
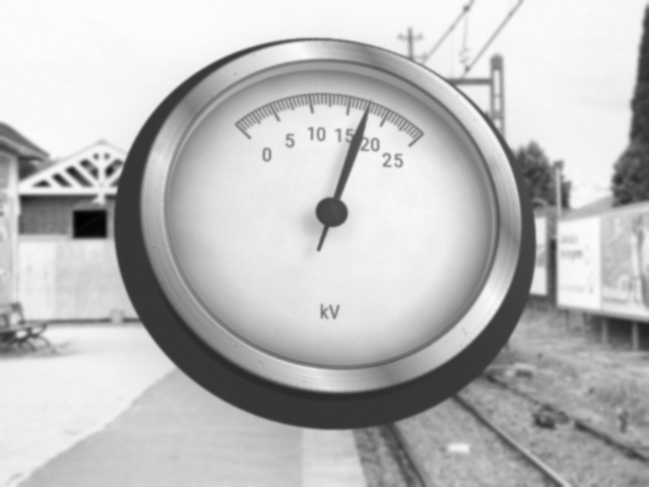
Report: 17.5kV
